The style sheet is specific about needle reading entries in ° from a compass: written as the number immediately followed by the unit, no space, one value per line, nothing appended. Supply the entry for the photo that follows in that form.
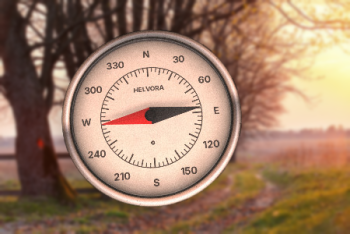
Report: 265°
